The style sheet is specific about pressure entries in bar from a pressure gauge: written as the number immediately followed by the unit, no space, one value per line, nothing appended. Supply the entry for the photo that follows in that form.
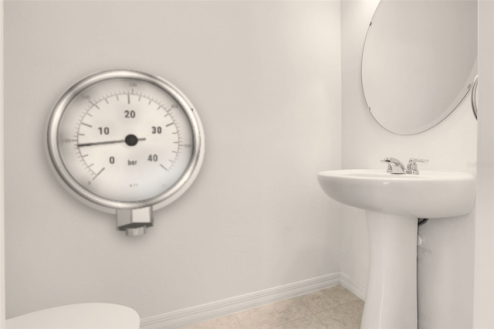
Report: 6bar
